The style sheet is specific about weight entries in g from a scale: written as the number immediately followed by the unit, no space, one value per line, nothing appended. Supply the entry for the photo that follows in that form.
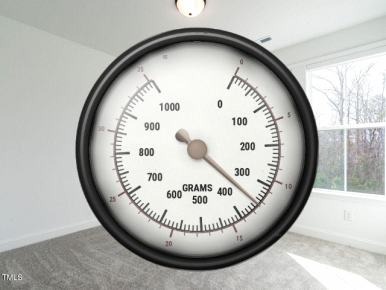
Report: 350g
